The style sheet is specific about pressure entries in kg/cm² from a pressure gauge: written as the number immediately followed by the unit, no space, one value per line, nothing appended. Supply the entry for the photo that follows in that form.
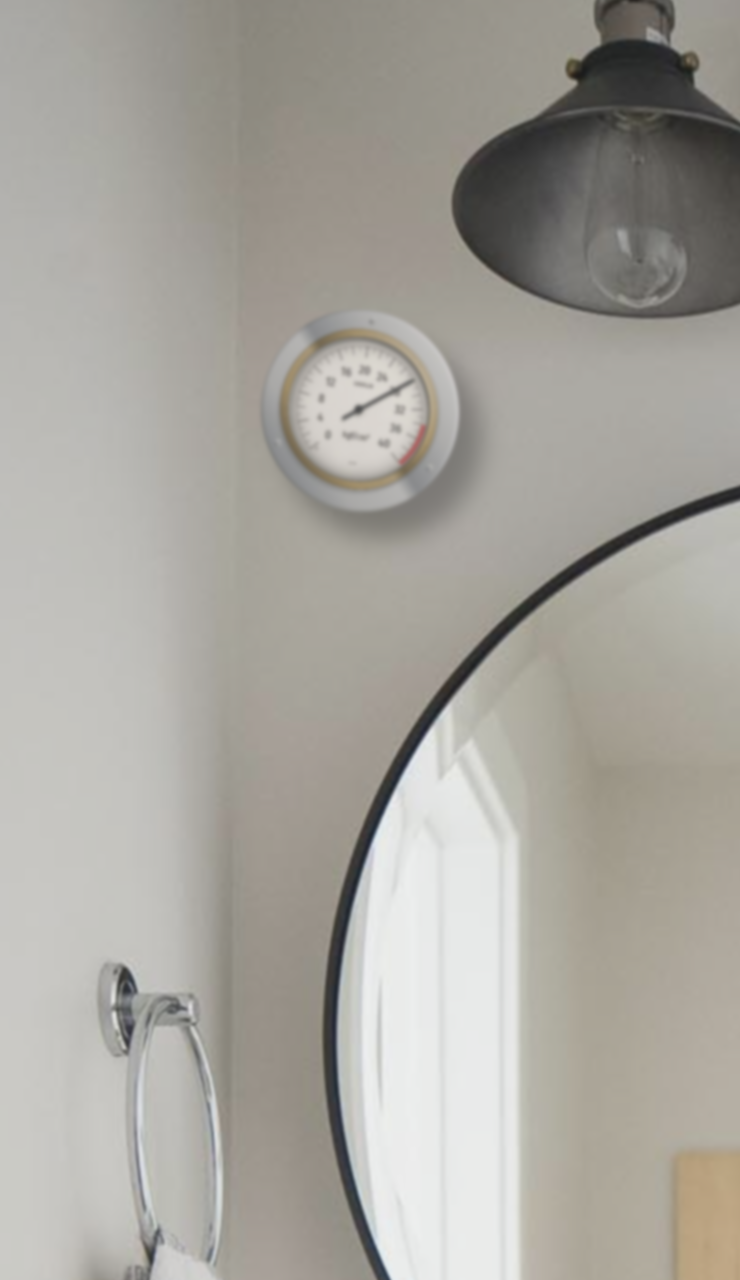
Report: 28kg/cm²
